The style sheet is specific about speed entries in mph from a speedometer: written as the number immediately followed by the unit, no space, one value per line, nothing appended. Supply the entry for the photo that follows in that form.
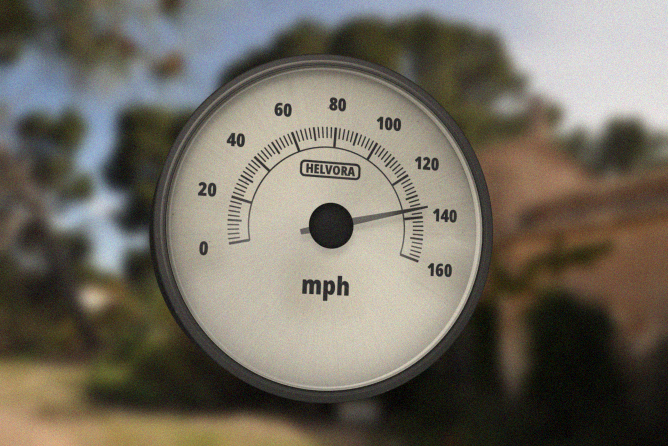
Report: 136mph
